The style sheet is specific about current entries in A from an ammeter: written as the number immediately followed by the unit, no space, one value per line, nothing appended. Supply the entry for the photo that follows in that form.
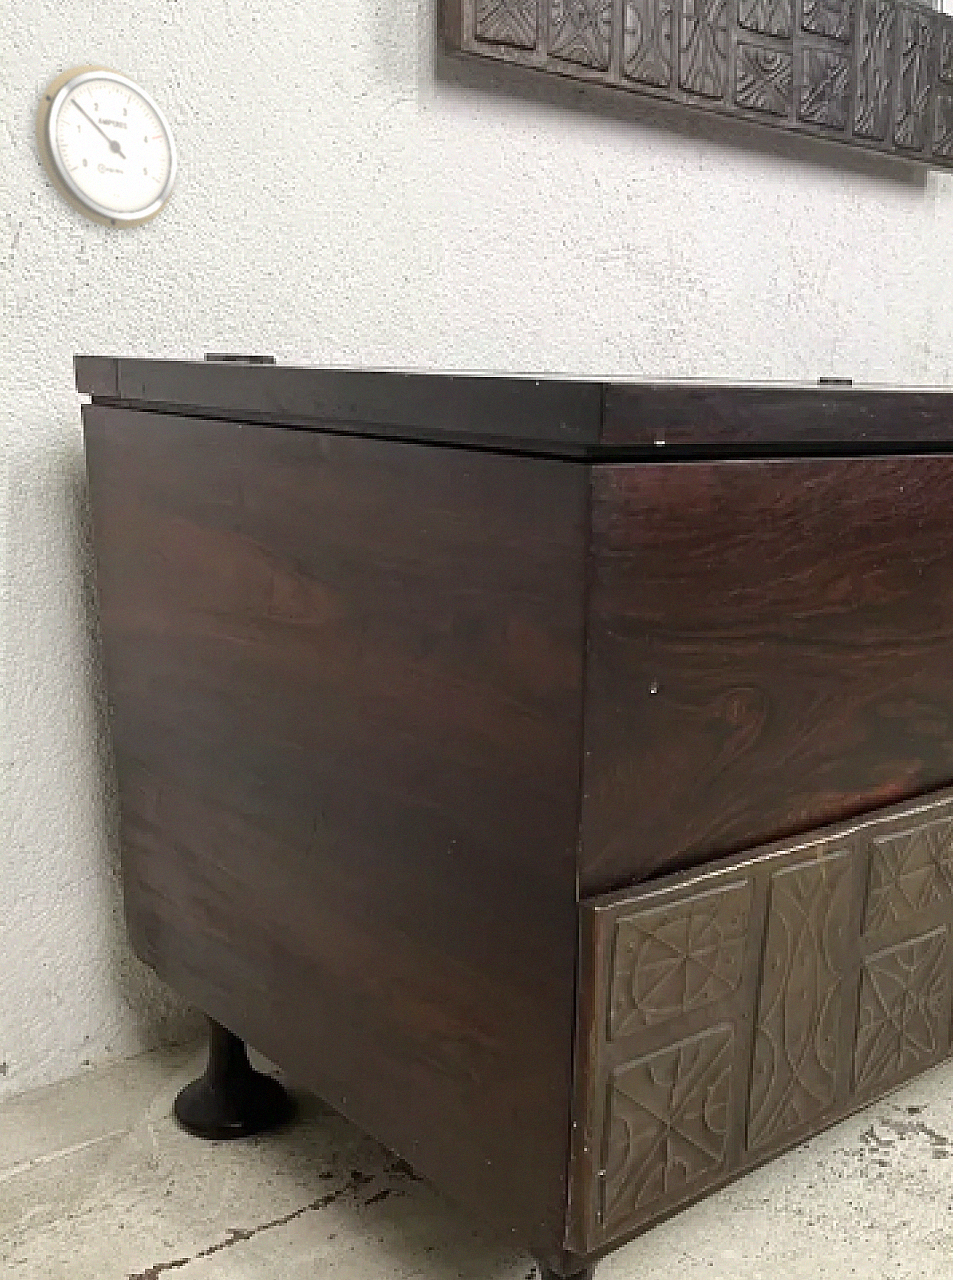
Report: 1.5A
